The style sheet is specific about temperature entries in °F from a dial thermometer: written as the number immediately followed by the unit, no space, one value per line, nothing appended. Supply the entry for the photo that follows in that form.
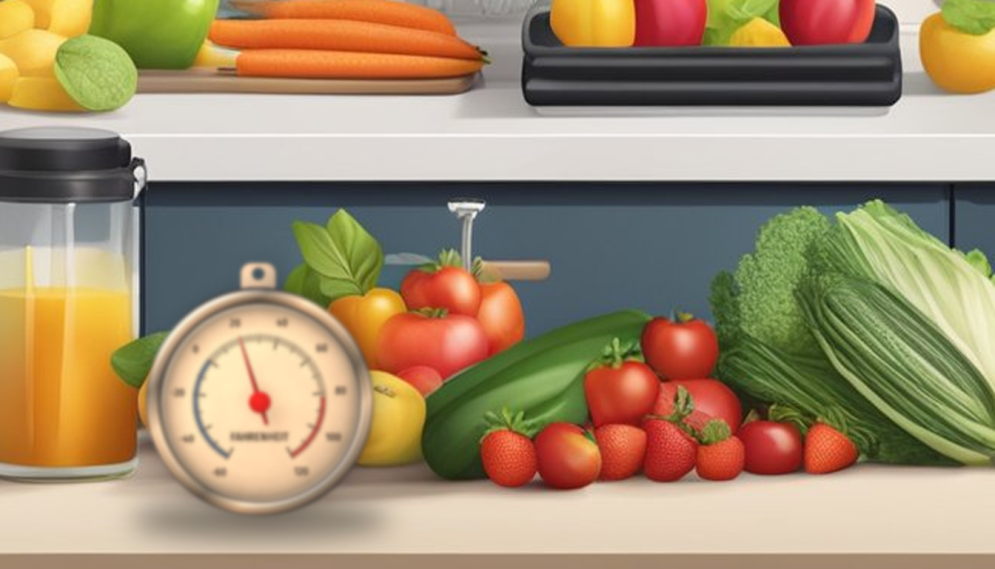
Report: 20°F
